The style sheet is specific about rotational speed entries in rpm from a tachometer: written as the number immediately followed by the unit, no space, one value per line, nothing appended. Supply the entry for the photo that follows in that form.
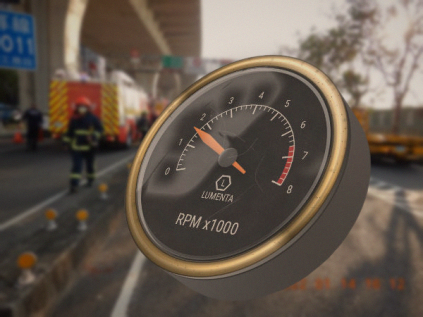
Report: 1600rpm
